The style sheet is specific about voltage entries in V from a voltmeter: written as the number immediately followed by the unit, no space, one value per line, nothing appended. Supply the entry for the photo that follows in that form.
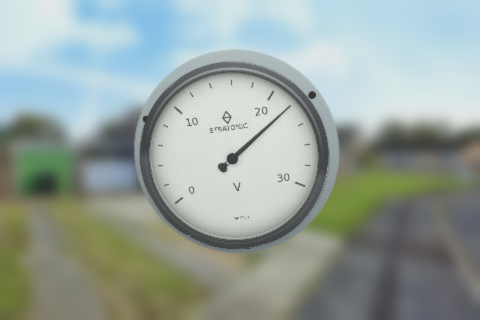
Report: 22V
